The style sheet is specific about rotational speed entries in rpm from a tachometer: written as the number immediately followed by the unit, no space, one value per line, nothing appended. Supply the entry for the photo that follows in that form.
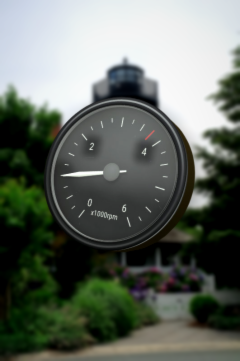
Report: 1000rpm
